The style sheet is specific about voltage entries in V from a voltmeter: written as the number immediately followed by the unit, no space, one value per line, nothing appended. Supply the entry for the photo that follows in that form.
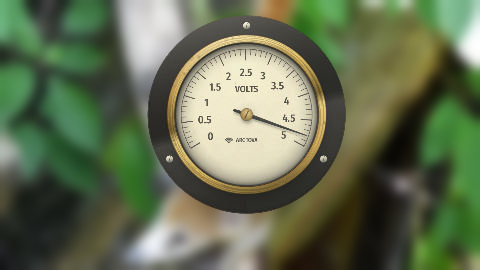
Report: 4.8V
